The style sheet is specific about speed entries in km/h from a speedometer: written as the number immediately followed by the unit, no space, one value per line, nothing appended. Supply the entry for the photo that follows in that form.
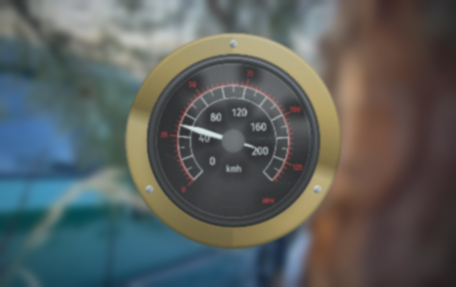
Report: 50km/h
